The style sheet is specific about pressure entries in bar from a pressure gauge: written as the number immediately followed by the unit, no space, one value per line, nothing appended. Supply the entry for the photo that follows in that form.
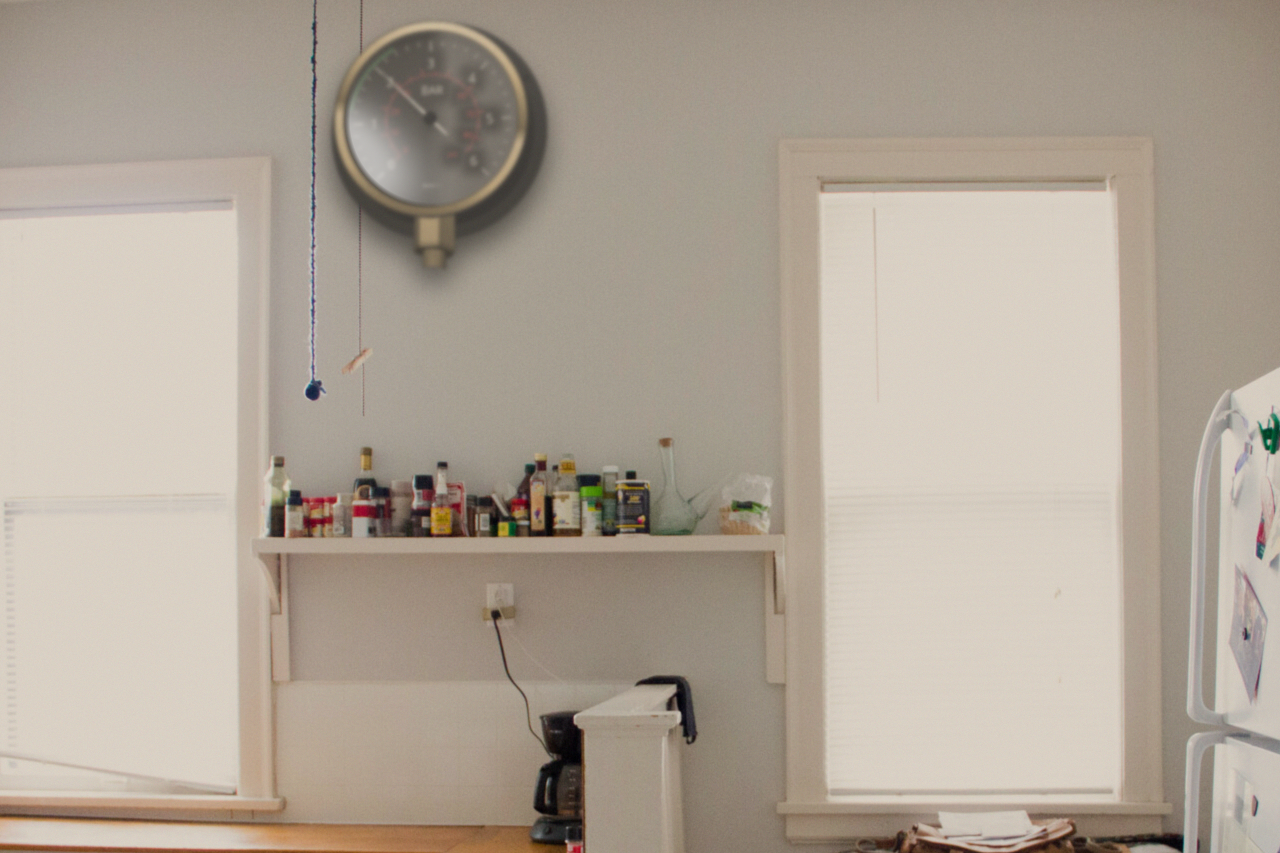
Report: 2bar
